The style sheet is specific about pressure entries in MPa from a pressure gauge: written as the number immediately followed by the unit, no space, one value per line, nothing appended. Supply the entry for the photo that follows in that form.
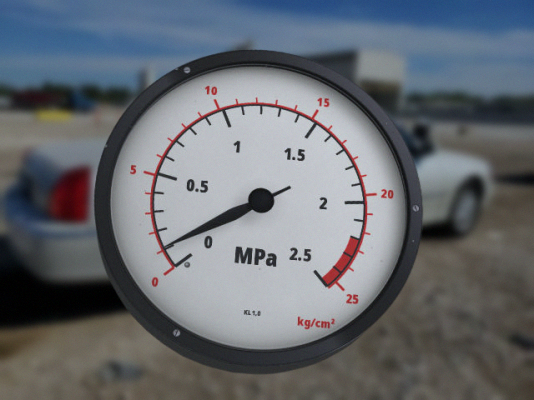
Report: 0.1MPa
